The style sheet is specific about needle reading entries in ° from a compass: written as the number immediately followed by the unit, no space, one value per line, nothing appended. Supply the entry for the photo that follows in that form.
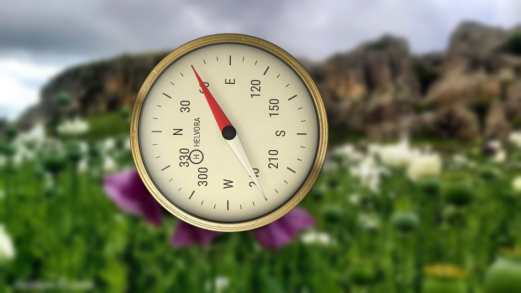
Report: 60°
